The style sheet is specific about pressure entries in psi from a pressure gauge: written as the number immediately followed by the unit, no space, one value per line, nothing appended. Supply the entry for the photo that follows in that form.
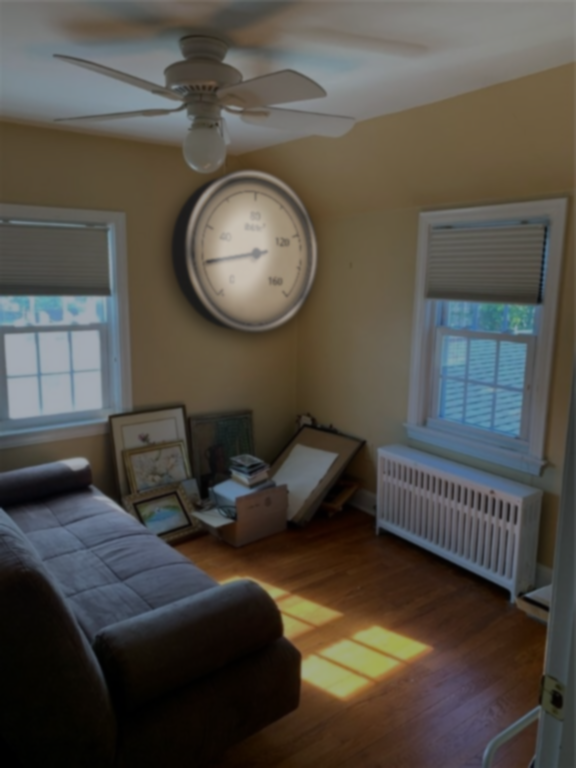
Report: 20psi
